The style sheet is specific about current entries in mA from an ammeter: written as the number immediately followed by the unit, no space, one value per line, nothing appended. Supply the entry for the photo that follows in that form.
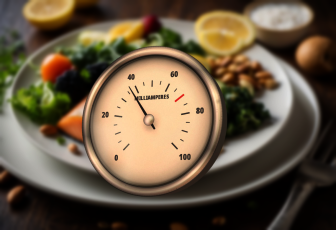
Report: 37.5mA
